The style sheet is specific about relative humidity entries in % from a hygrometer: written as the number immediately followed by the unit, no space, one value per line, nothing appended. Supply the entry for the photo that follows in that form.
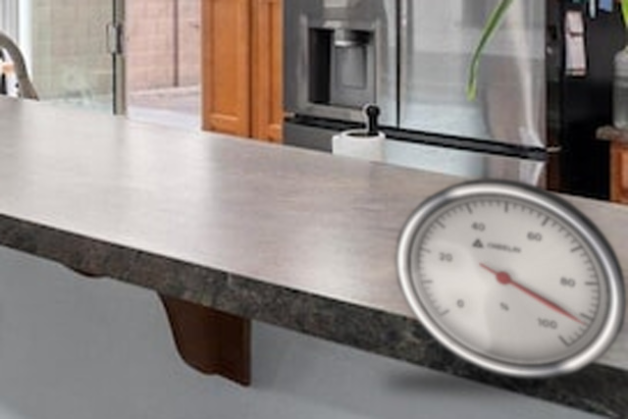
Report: 92%
